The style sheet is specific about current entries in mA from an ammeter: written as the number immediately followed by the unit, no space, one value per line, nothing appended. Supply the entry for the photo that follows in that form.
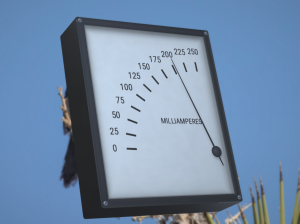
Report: 200mA
